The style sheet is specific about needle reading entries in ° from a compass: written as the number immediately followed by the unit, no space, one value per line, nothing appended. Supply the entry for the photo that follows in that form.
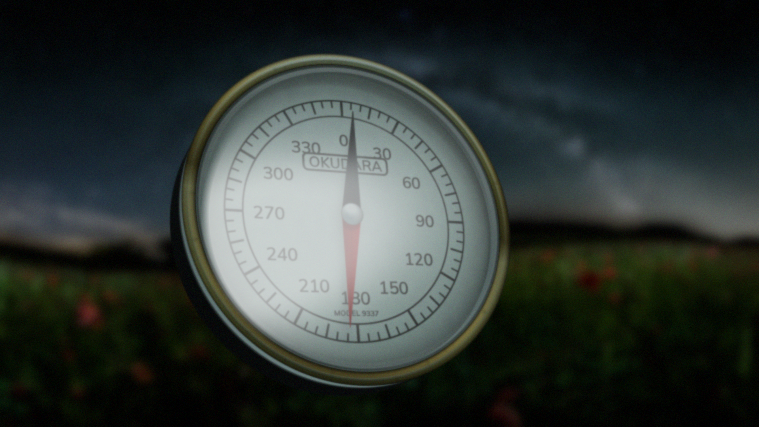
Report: 185°
